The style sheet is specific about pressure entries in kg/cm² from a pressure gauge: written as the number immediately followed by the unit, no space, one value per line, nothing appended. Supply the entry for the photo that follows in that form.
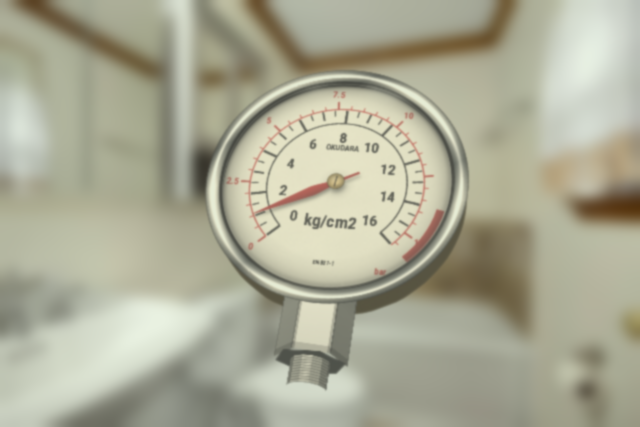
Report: 1kg/cm²
